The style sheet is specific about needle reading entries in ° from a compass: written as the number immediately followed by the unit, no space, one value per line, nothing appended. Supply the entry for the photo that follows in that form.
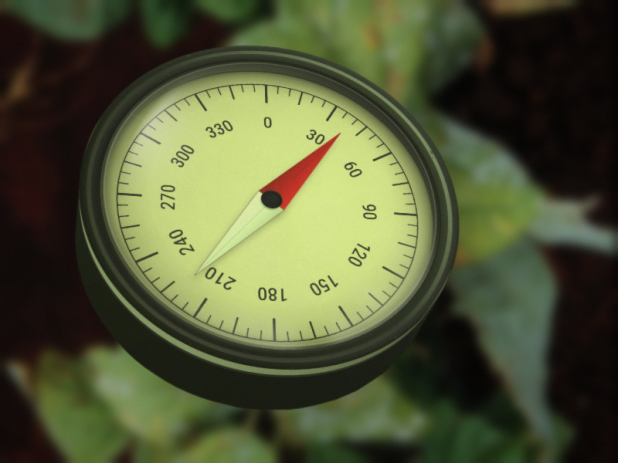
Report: 40°
